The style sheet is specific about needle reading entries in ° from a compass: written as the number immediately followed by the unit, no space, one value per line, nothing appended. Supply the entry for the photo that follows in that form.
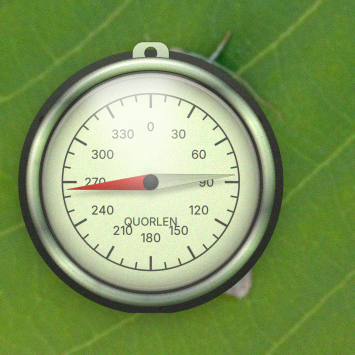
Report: 265°
